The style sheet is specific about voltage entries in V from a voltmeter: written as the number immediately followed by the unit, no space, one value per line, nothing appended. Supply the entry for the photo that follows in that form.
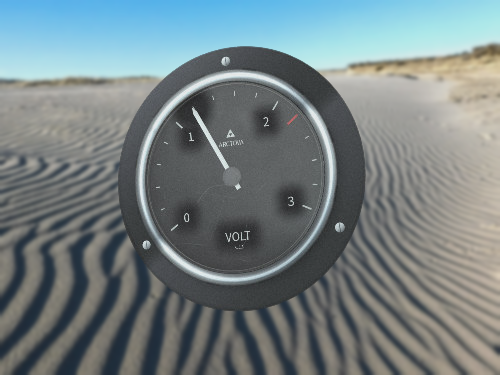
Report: 1.2V
